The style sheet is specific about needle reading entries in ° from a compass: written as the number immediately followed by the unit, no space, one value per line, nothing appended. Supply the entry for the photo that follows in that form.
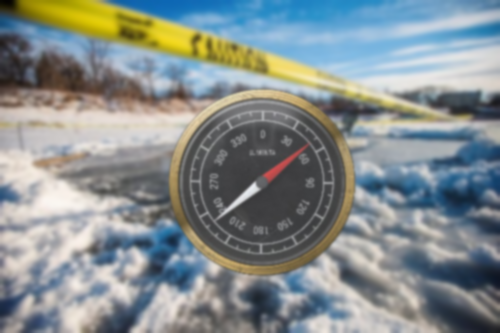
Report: 50°
